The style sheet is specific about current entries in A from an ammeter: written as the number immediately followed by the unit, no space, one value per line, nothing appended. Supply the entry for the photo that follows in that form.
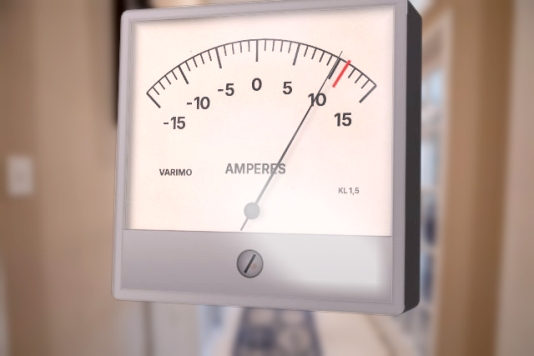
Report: 10A
